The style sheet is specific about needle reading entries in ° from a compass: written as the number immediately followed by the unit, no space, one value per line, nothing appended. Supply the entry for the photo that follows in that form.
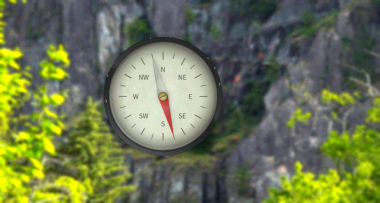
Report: 165°
